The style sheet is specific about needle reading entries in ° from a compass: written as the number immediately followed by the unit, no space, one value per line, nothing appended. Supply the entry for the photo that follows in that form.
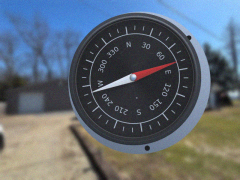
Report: 80°
